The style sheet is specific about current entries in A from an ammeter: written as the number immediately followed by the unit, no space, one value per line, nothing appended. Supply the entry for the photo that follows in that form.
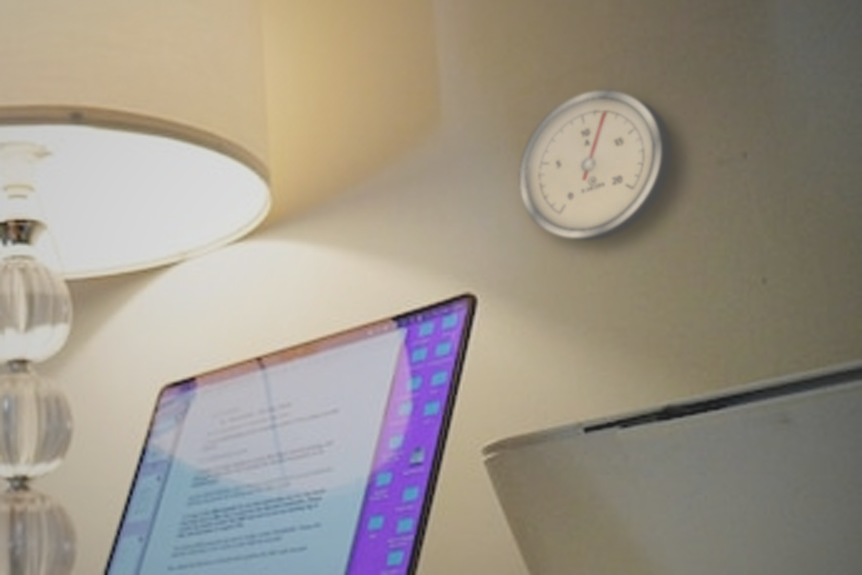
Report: 12A
